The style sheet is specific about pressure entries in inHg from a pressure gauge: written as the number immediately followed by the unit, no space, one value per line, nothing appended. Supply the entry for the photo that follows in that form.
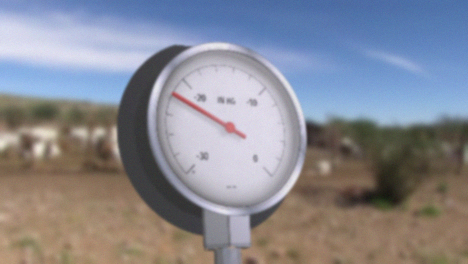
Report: -22inHg
